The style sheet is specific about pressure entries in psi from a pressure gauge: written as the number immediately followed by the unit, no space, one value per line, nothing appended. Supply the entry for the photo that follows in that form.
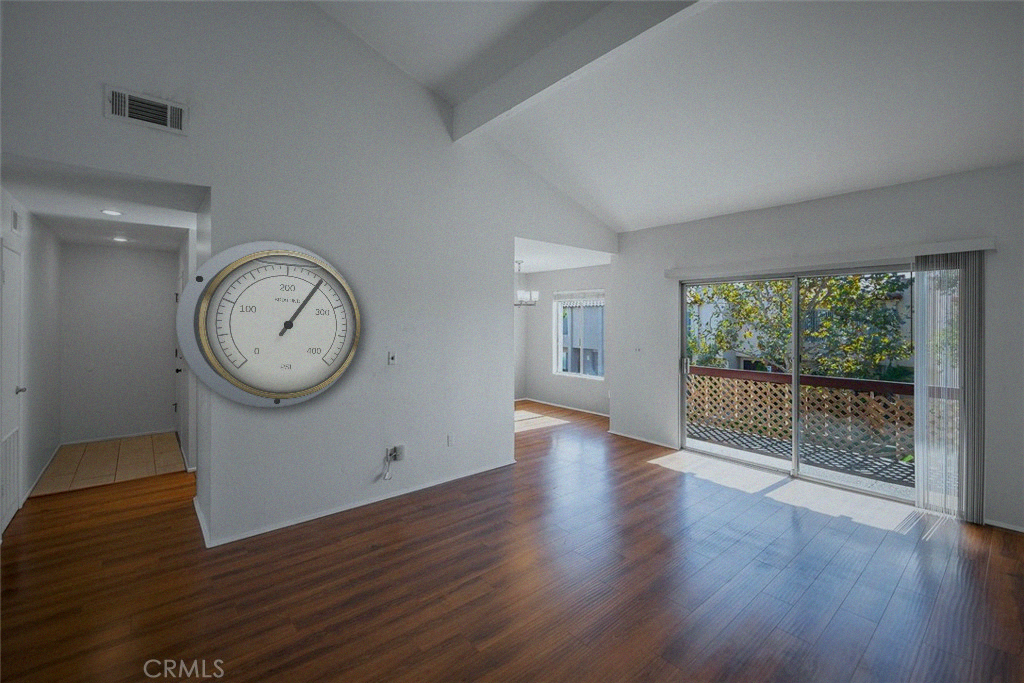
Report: 250psi
